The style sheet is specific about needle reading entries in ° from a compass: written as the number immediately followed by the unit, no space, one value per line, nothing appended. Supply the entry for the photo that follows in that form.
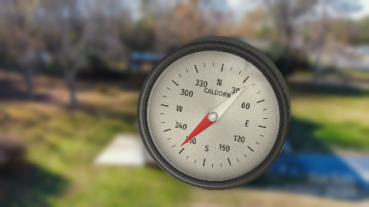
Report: 215°
